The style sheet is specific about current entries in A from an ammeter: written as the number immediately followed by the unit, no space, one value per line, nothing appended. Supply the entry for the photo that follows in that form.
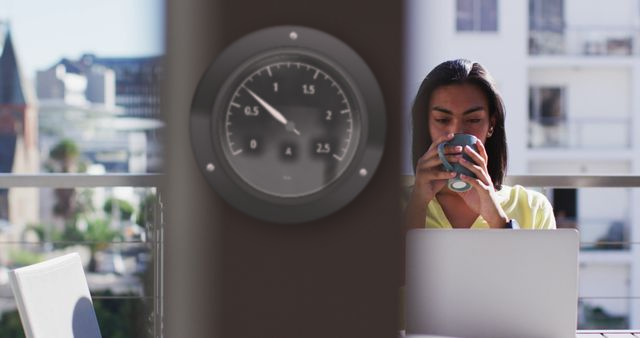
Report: 0.7A
